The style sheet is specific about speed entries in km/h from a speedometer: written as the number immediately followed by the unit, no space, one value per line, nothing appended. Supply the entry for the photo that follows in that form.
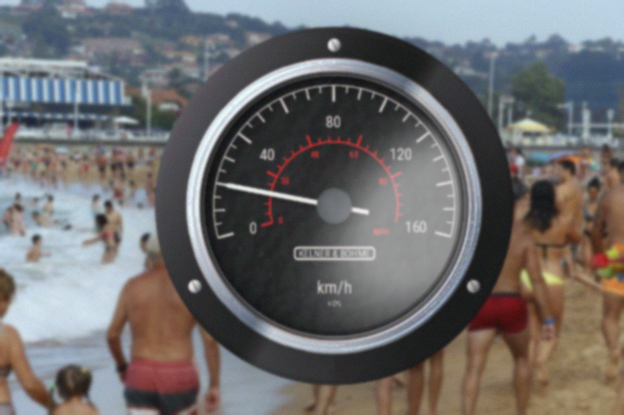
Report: 20km/h
